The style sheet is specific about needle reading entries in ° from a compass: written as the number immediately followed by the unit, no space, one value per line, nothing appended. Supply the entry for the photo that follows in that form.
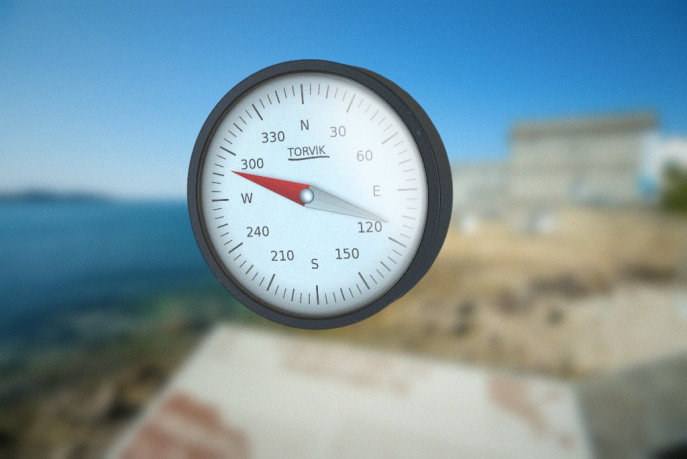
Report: 290°
